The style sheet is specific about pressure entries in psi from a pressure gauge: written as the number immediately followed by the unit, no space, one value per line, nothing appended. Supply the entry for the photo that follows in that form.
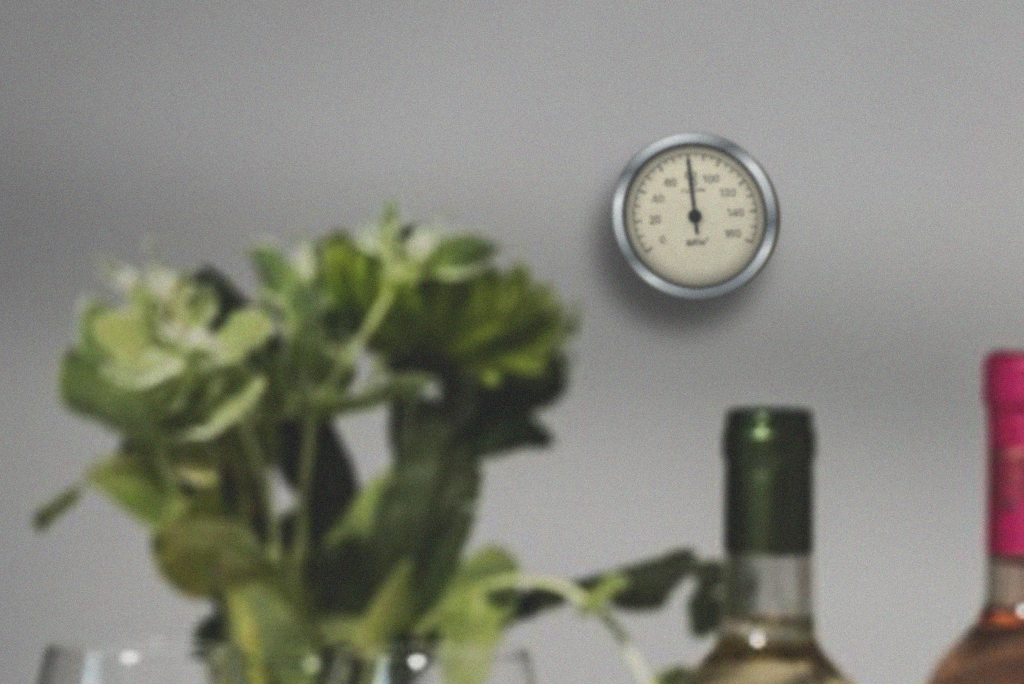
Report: 80psi
